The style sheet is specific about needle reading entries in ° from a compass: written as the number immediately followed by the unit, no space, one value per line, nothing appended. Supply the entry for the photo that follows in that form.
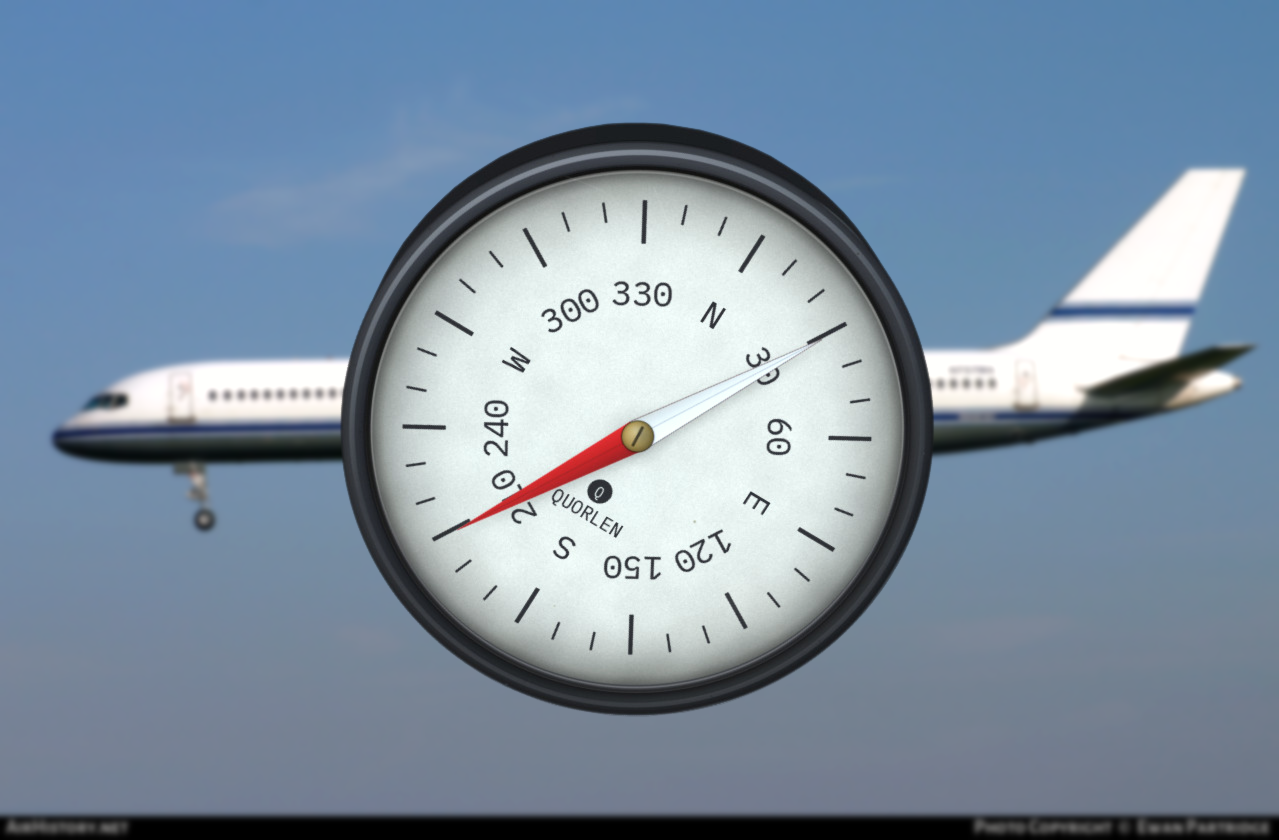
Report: 210°
